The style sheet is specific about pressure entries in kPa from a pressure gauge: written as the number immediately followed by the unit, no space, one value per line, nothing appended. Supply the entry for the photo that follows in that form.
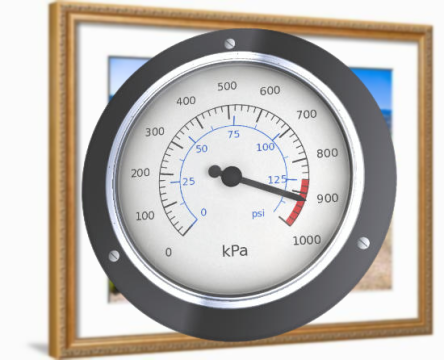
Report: 920kPa
